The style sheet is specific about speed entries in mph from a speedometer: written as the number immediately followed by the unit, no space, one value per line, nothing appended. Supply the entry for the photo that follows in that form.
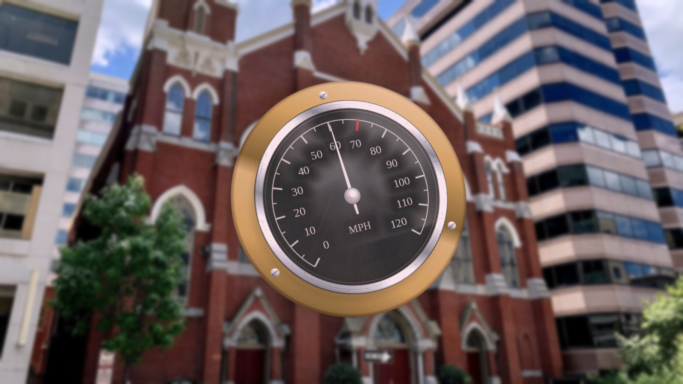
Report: 60mph
